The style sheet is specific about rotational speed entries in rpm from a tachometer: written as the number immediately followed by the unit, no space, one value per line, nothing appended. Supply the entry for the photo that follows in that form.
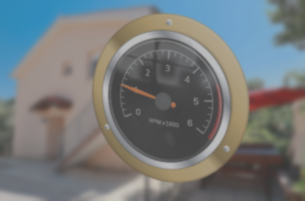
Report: 1000rpm
